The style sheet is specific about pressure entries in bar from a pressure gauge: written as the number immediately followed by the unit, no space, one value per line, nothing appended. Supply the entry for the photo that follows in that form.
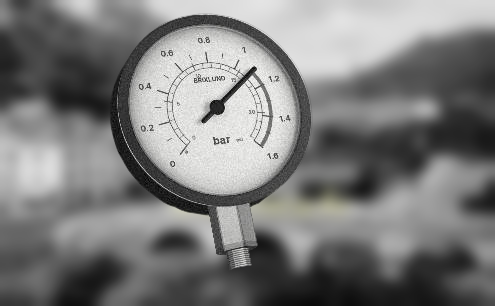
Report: 1.1bar
